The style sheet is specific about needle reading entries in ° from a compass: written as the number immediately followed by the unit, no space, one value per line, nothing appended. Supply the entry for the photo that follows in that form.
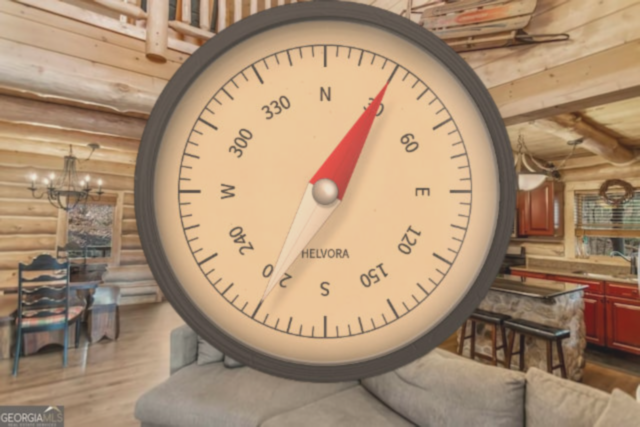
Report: 30°
